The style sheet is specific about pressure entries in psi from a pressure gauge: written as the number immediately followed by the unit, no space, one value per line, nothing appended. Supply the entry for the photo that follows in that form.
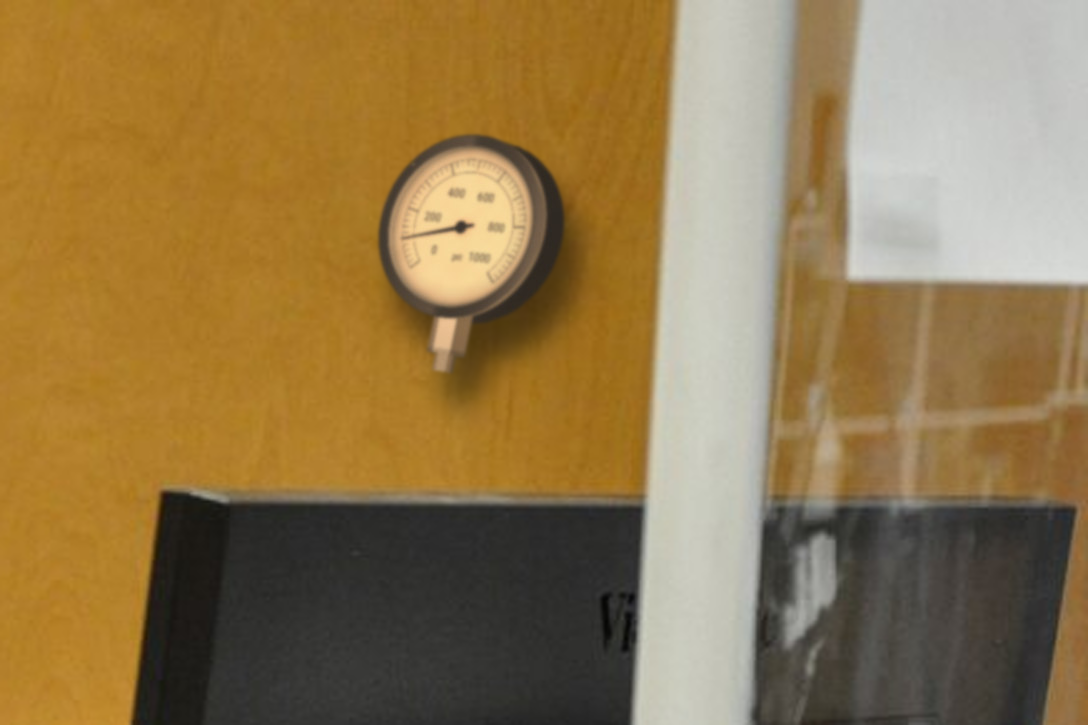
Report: 100psi
